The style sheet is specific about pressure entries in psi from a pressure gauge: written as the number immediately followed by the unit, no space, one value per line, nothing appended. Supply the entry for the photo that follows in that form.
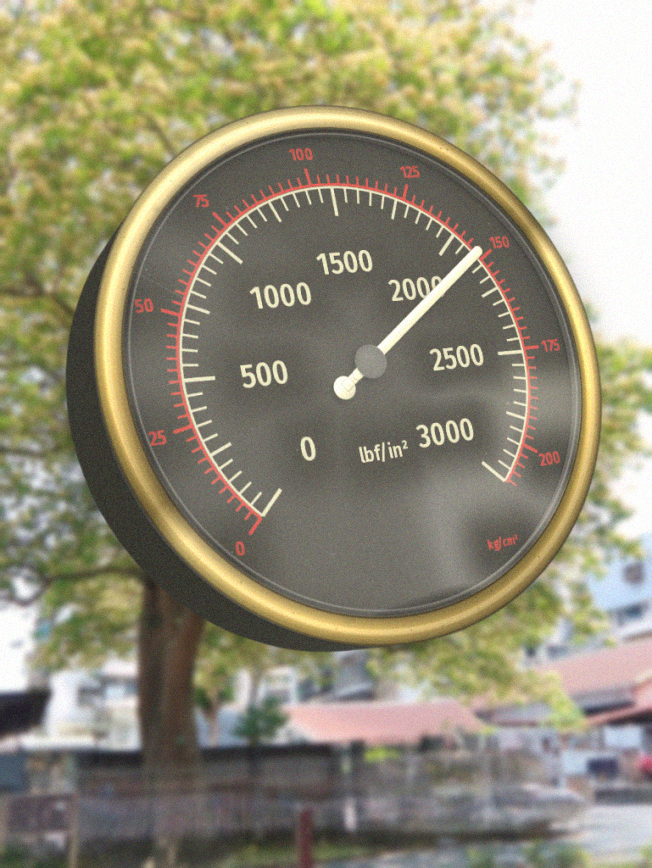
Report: 2100psi
